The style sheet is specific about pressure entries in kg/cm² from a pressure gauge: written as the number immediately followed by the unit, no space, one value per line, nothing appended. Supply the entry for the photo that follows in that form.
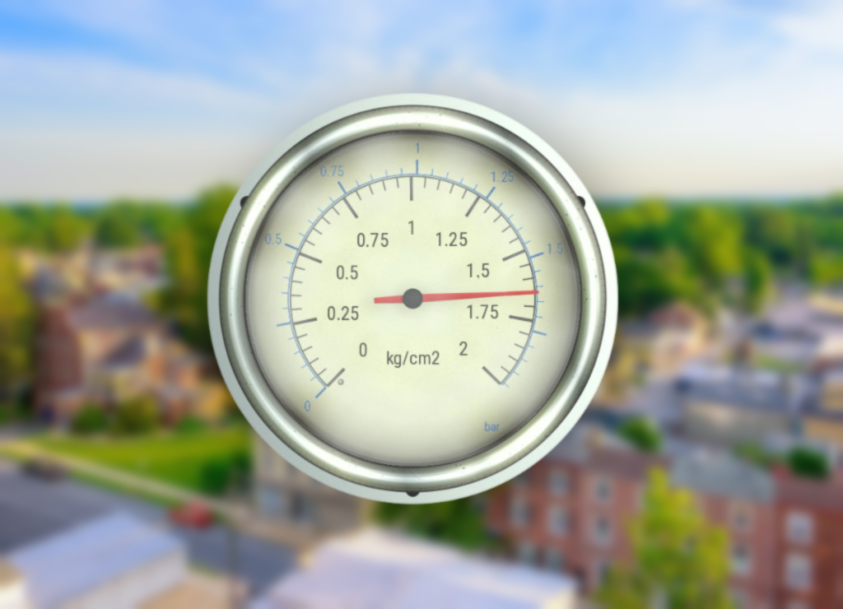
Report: 1.65kg/cm²
